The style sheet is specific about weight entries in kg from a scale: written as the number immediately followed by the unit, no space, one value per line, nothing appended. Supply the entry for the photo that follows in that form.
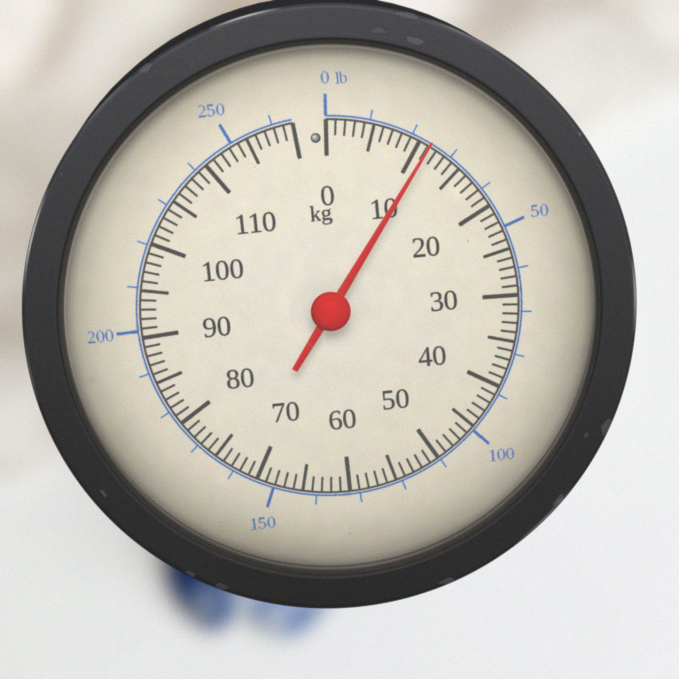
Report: 11kg
